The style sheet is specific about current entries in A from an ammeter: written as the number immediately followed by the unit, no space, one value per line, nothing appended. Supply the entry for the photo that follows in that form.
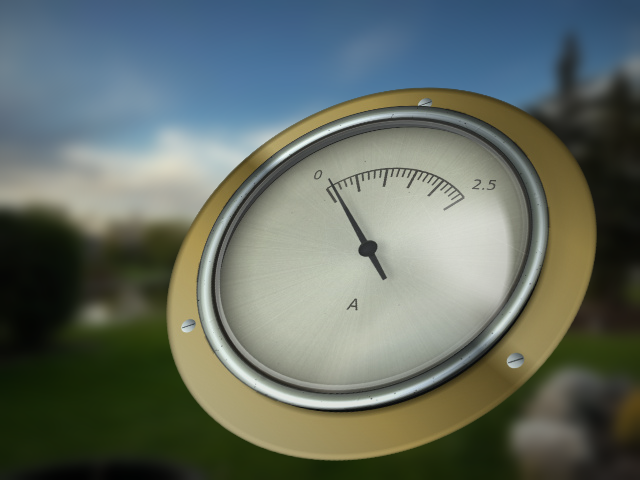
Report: 0.1A
